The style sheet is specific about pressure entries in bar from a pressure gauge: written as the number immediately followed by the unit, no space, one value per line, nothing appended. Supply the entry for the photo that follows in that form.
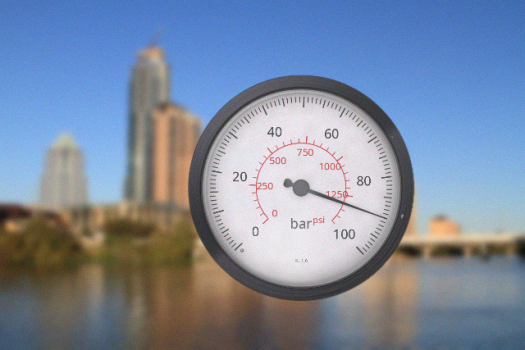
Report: 90bar
